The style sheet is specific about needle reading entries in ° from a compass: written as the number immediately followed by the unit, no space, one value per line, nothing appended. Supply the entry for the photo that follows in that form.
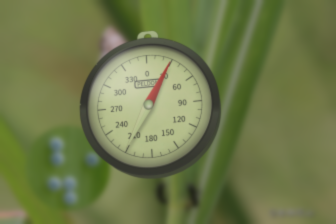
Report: 30°
